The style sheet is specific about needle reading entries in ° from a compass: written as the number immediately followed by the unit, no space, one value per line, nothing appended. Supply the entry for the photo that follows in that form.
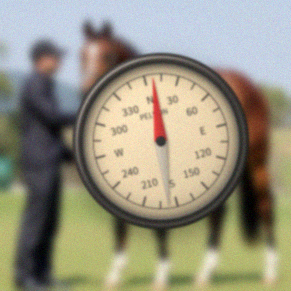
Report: 7.5°
